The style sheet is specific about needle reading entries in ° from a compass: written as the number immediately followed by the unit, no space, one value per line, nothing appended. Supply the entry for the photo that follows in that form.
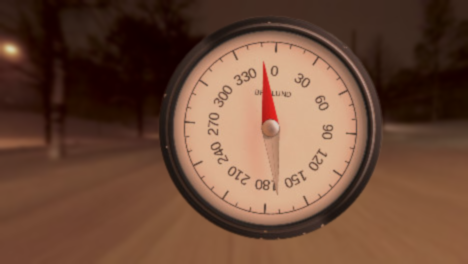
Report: 350°
